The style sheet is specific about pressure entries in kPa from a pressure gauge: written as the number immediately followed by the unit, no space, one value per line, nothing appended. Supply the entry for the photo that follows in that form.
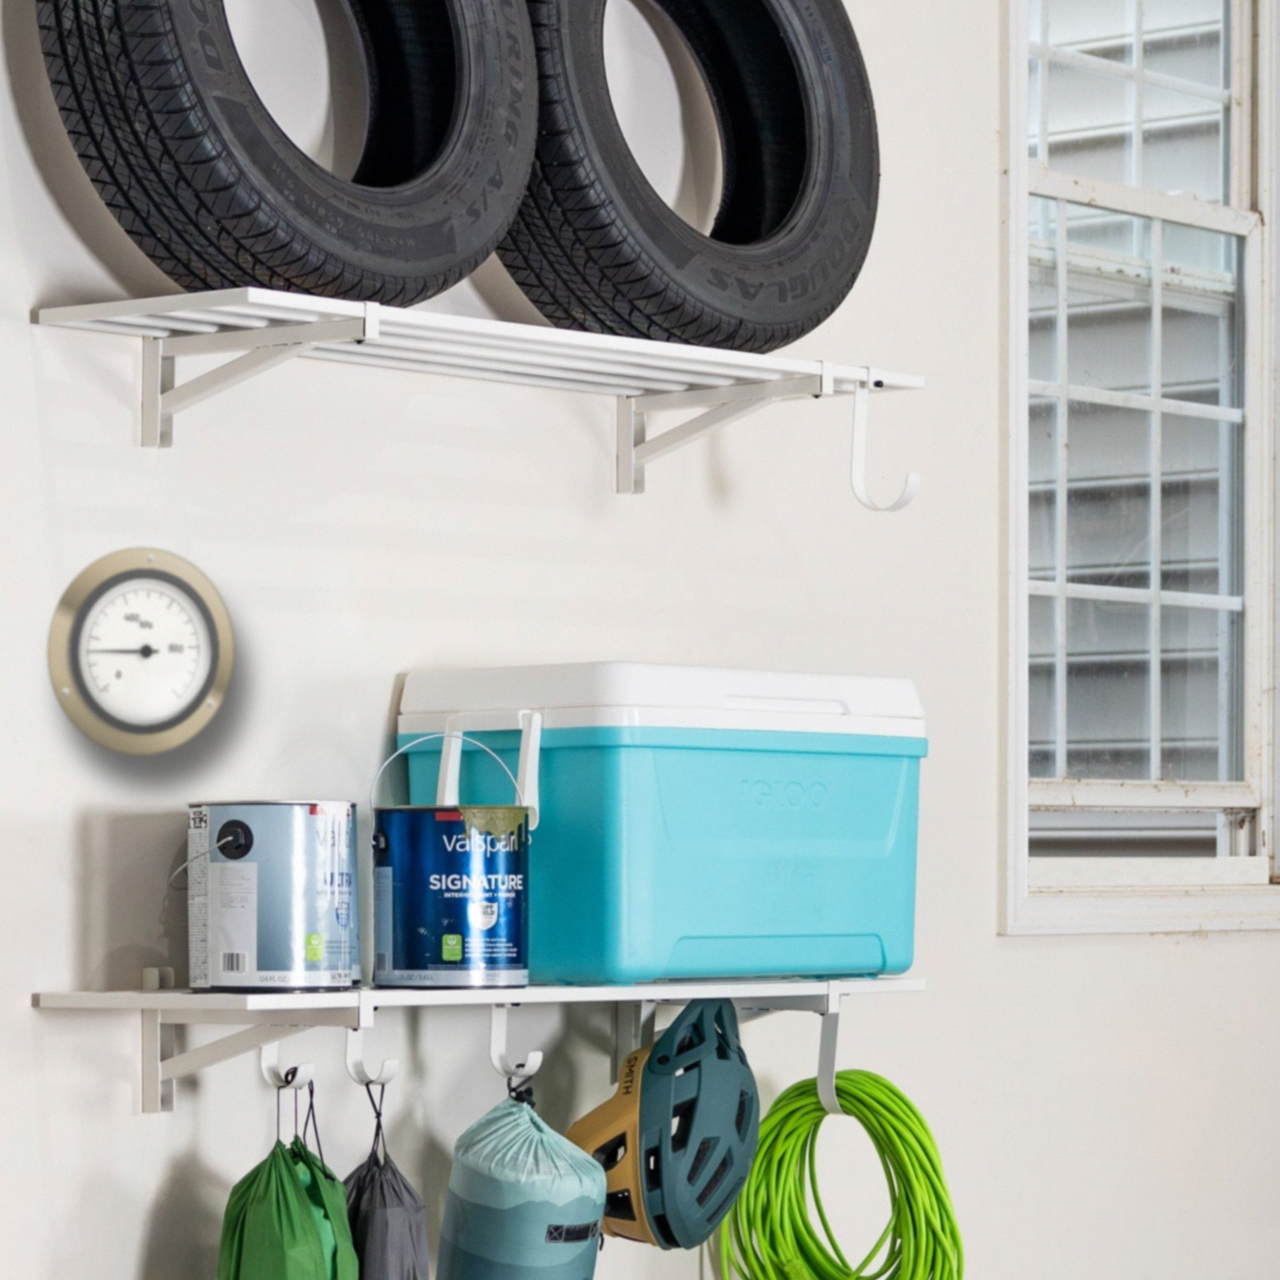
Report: 150kPa
